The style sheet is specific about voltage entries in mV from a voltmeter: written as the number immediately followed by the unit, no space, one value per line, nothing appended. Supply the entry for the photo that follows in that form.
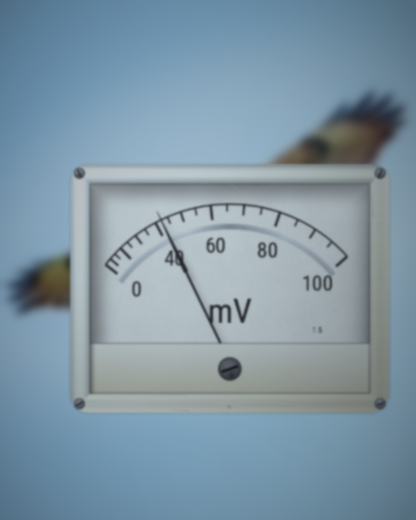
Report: 42.5mV
